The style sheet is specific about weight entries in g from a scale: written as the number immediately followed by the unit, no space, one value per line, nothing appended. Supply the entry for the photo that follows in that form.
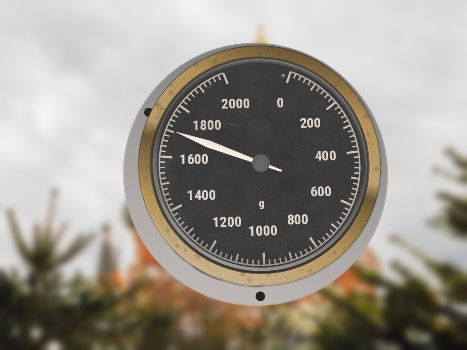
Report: 1700g
